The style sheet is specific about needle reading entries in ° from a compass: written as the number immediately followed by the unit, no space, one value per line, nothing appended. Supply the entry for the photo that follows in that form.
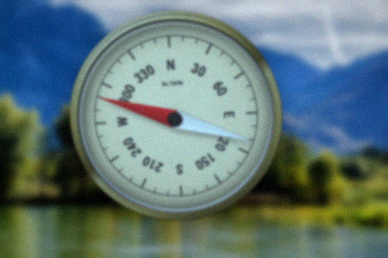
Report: 290°
